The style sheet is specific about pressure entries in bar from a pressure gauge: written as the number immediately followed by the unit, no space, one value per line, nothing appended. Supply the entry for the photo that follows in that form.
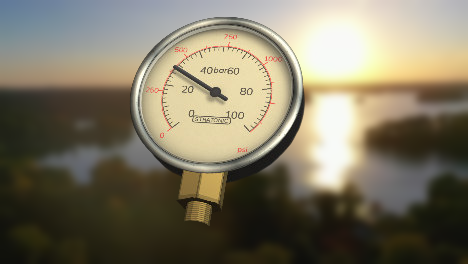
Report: 28bar
